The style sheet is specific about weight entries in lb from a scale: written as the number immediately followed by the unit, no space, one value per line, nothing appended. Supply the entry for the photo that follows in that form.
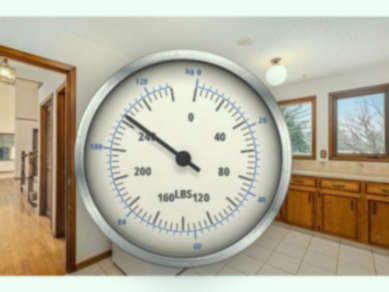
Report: 244lb
